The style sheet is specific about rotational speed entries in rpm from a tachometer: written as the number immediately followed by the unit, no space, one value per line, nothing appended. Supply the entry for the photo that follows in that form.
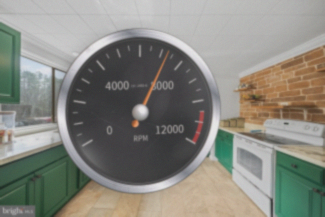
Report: 7250rpm
